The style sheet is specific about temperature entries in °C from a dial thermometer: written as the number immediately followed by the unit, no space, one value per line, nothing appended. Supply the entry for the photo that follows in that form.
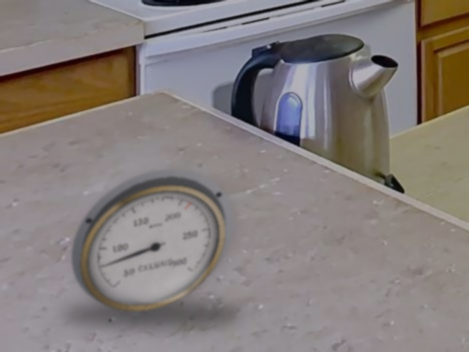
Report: 80°C
